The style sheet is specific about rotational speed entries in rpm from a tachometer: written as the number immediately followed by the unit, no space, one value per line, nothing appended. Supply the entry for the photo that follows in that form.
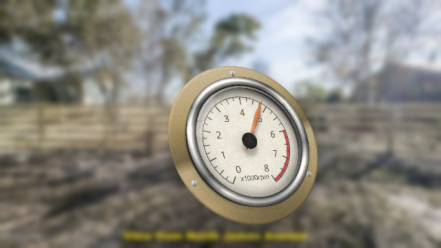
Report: 4750rpm
